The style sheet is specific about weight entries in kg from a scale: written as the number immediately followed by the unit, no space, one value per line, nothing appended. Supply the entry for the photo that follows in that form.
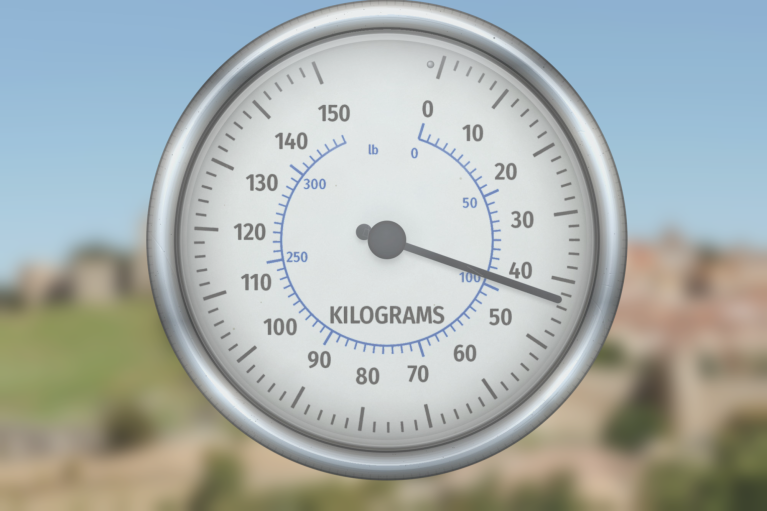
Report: 43kg
